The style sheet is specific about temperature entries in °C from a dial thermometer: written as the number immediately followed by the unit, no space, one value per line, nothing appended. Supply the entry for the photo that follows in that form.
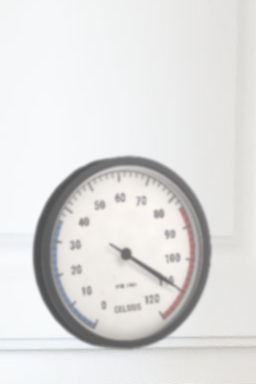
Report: 110°C
